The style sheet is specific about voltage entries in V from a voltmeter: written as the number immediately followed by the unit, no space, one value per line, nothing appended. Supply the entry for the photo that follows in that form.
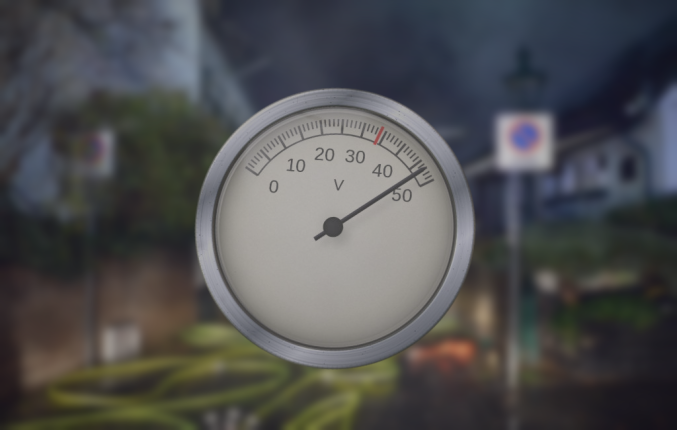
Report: 47V
